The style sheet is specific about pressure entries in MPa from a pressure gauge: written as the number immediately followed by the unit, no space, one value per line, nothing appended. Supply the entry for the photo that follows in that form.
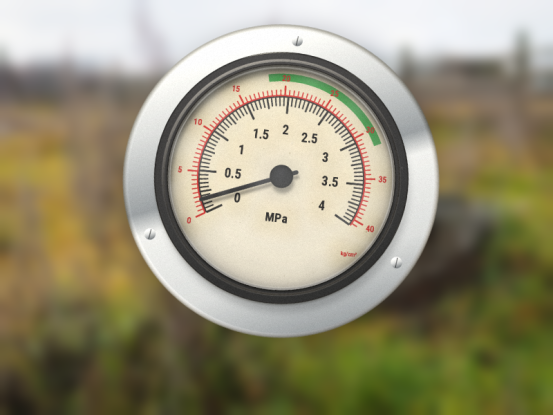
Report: 0.15MPa
